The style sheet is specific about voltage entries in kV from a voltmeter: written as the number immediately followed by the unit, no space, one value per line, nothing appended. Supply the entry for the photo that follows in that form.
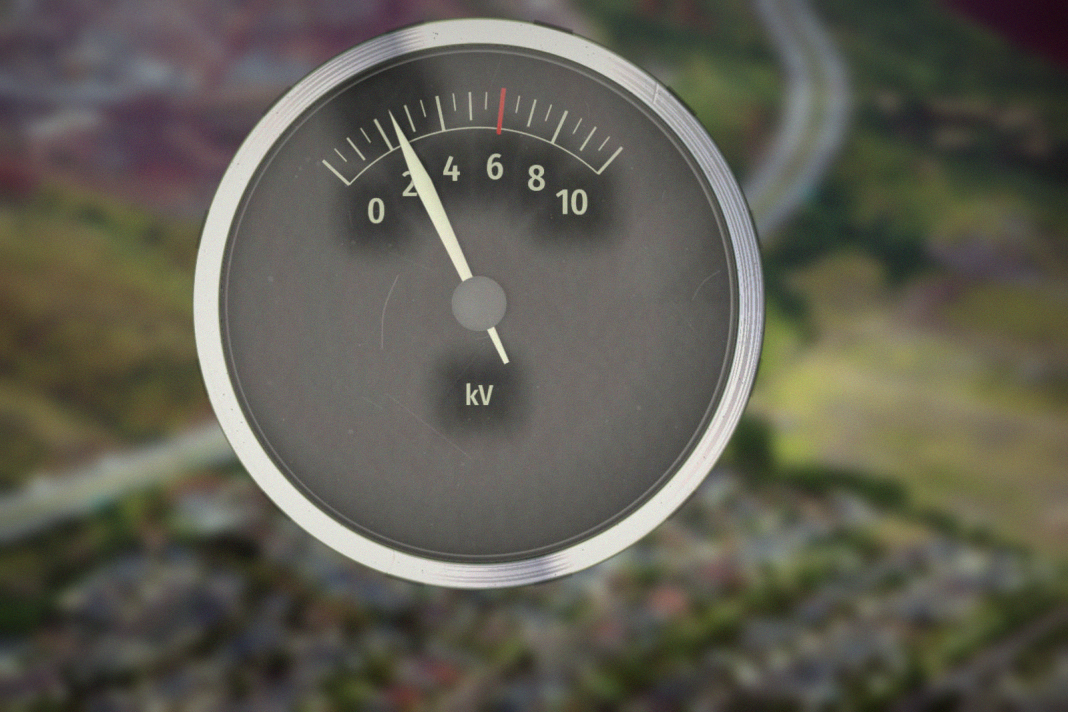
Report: 2.5kV
